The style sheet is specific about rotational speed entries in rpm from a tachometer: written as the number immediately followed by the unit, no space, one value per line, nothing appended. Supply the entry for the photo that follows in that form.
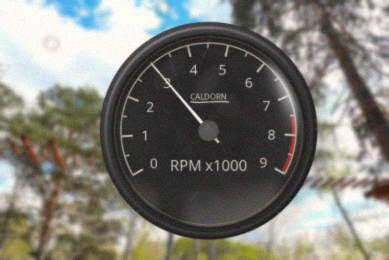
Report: 3000rpm
